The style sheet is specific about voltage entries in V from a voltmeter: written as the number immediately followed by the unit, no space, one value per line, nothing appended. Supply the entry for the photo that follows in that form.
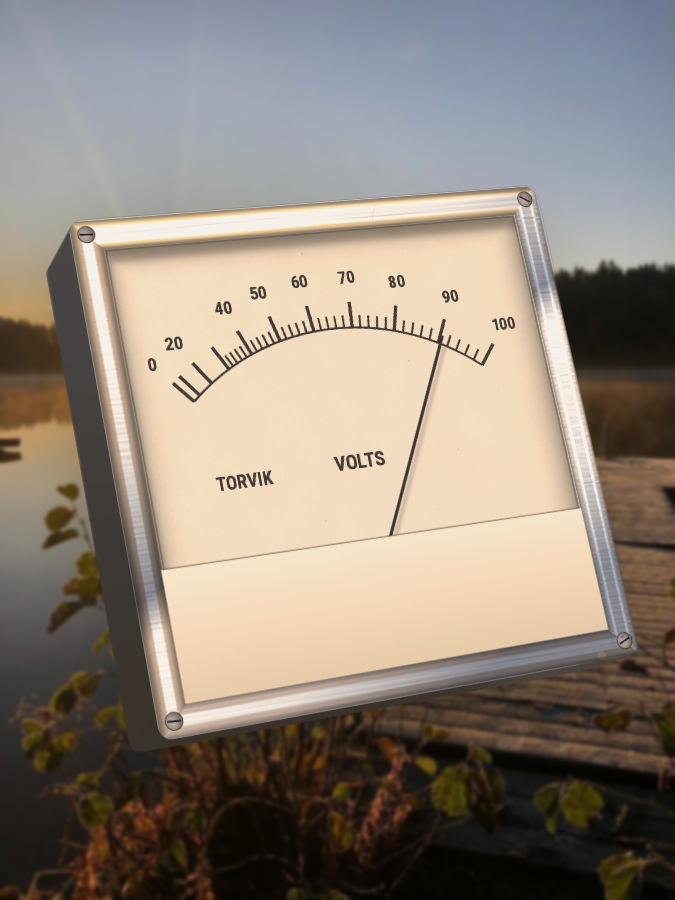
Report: 90V
